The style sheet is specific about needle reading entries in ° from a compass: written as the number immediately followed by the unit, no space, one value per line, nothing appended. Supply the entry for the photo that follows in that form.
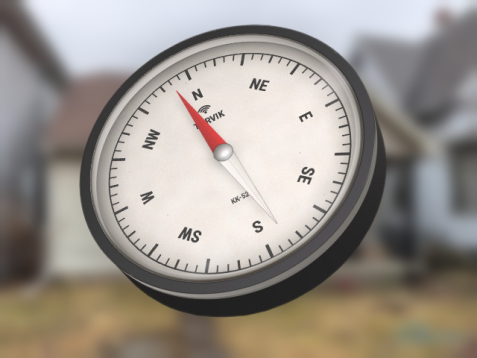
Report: 350°
